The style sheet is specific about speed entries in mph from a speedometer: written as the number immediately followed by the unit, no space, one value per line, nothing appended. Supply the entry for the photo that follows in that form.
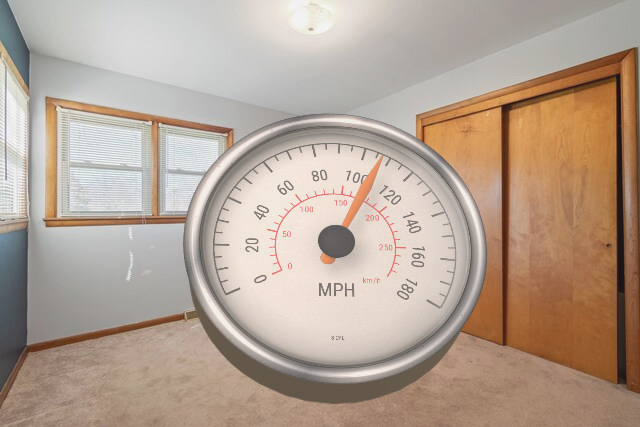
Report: 107.5mph
